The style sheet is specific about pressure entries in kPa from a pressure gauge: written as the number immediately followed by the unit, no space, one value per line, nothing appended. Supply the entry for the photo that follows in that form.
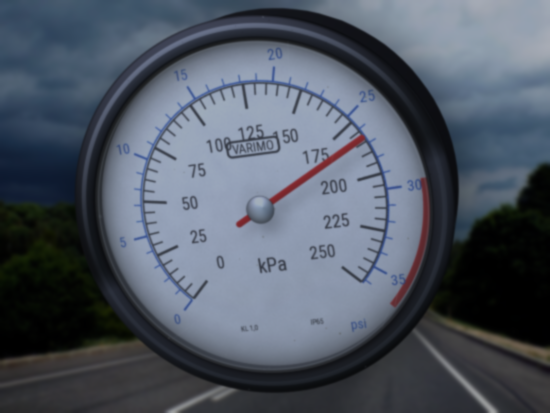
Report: 182.5kPa
